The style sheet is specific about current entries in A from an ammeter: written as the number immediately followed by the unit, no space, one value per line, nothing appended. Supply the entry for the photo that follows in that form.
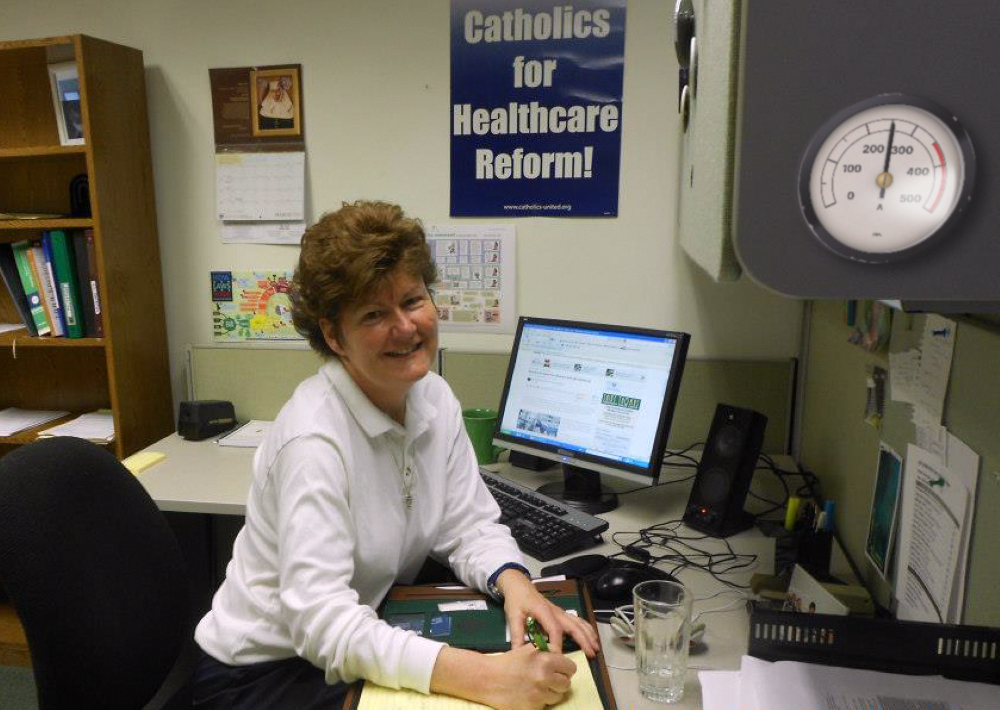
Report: 250A
